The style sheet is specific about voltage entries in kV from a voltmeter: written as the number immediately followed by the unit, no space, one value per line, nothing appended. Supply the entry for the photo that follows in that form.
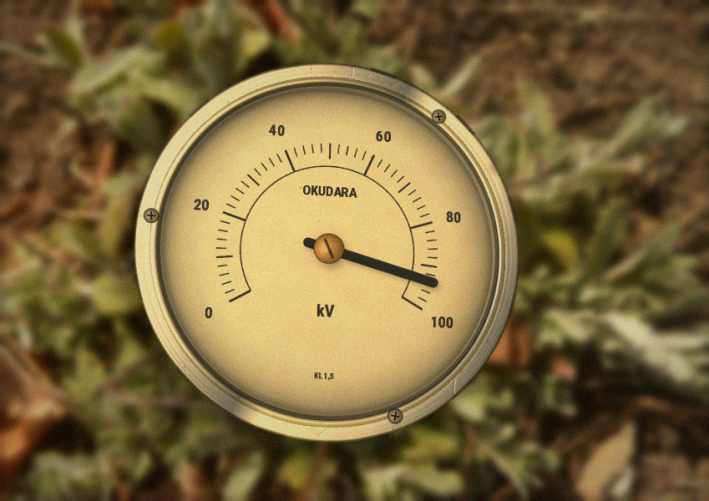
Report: 94kV
